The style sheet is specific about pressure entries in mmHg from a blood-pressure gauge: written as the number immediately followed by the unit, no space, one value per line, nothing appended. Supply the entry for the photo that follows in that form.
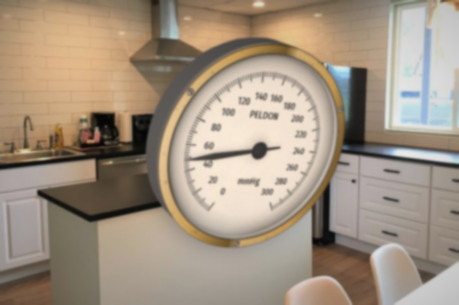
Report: 50mmHg
